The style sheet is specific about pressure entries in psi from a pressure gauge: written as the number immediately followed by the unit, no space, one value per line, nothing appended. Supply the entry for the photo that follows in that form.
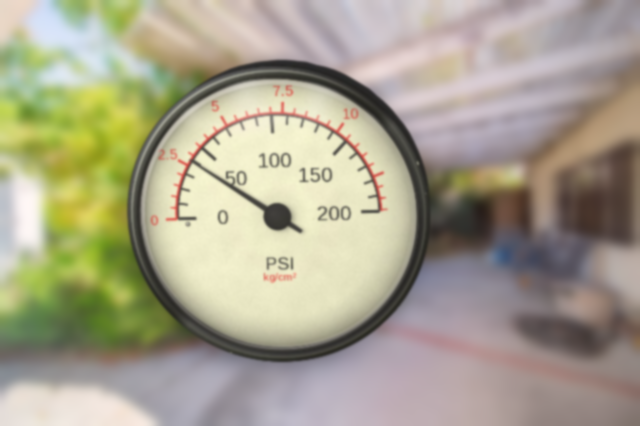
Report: 40psi
